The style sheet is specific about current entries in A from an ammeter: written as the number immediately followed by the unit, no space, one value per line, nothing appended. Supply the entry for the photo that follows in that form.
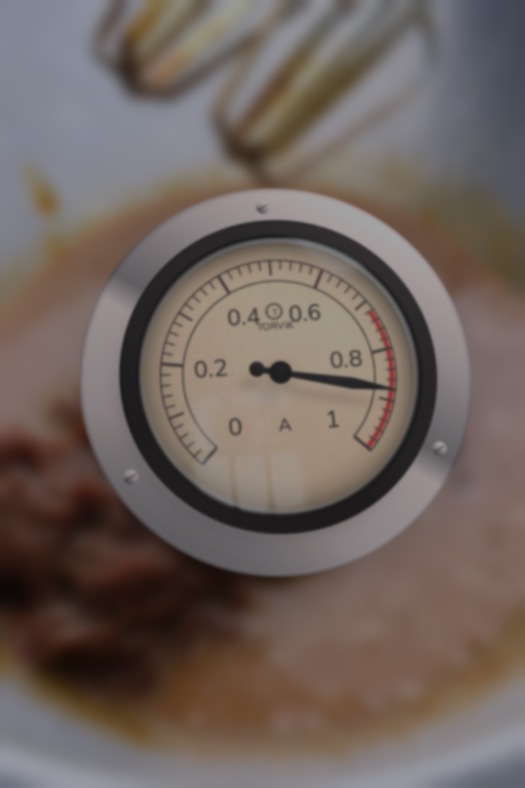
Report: 0.88A
